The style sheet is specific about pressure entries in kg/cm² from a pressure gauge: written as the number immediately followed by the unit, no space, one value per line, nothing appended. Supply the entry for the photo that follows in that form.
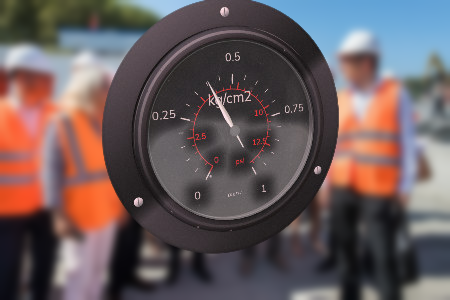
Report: 0.4kg/cm²
